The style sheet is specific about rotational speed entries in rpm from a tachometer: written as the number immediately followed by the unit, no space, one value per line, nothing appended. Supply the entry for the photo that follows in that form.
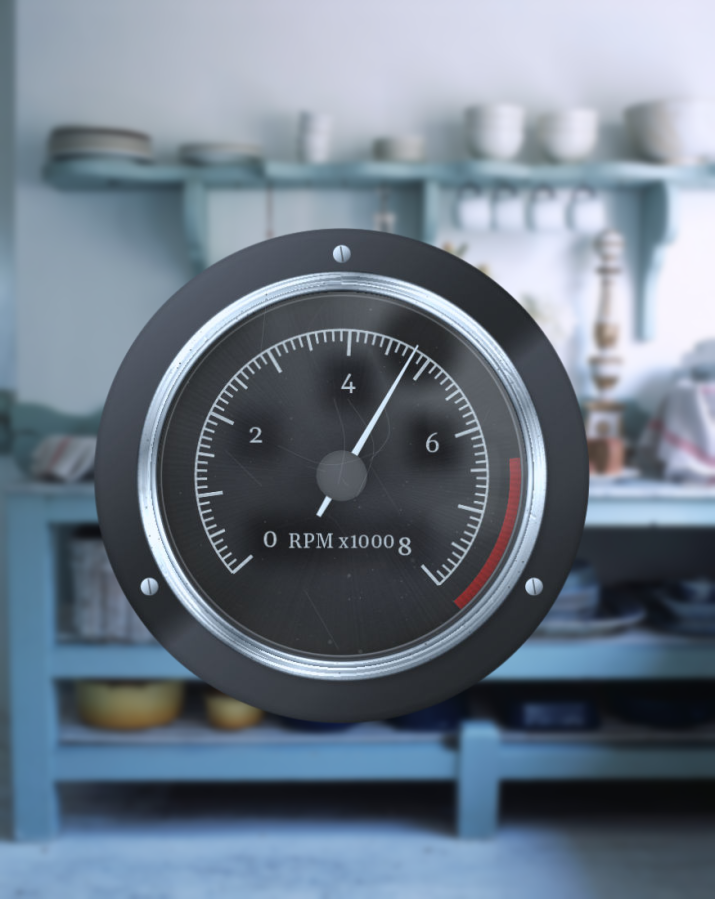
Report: 4800rpm
